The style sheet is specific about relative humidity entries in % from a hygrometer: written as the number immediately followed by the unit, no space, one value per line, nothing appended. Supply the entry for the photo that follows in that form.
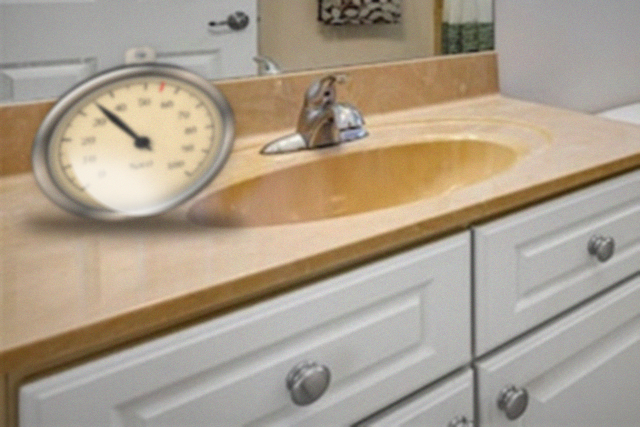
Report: 35%
